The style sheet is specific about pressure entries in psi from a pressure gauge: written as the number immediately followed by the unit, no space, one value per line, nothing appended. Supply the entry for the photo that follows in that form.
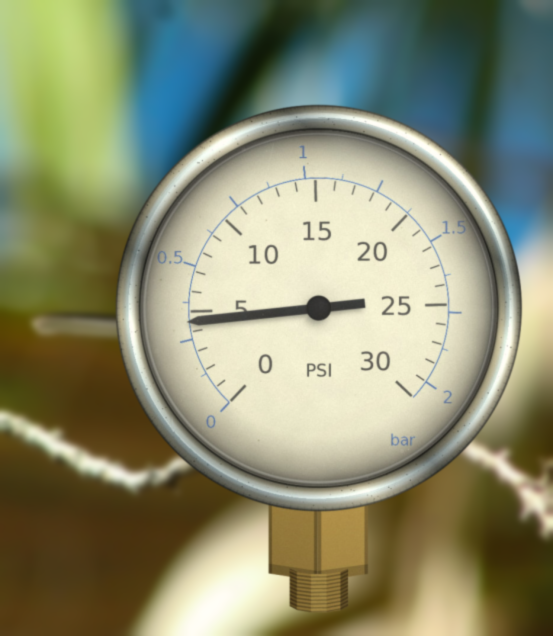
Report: 4.5psi
